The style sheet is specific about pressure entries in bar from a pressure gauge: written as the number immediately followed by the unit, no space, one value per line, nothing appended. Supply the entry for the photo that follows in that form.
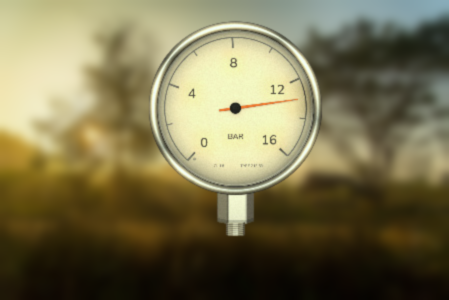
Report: 13bar
